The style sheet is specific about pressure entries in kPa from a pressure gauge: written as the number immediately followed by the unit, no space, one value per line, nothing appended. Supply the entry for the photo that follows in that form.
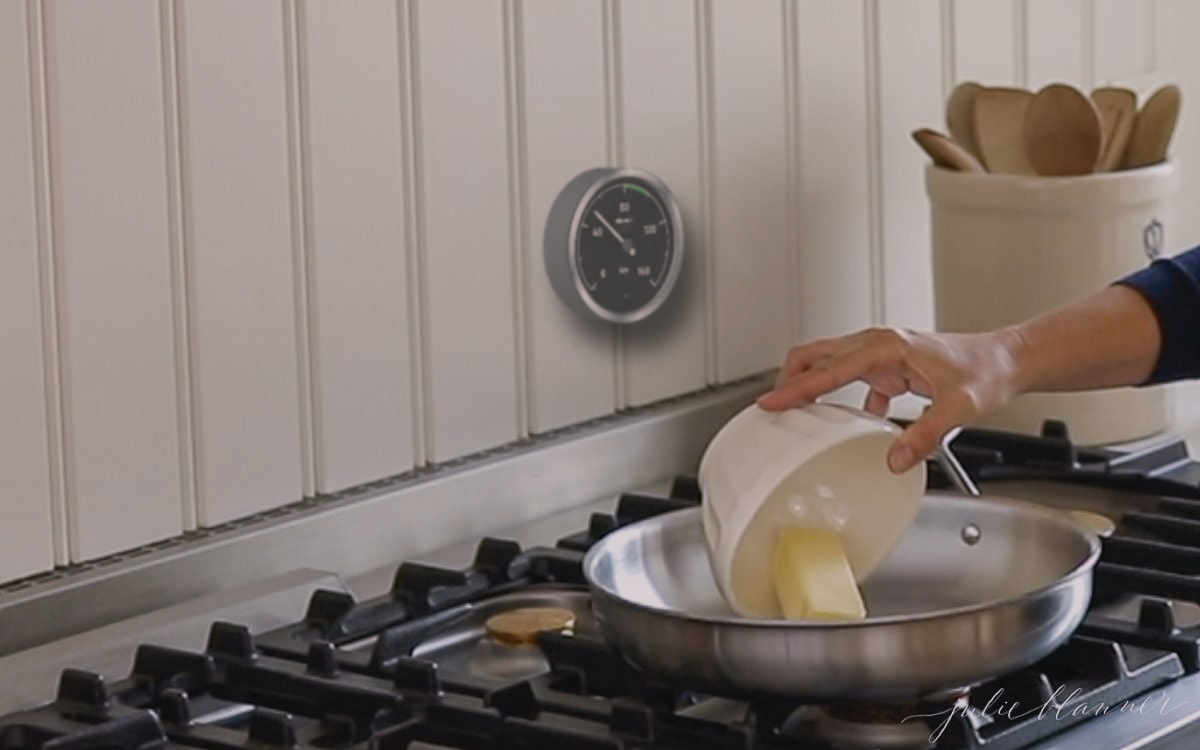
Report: 50kPa
